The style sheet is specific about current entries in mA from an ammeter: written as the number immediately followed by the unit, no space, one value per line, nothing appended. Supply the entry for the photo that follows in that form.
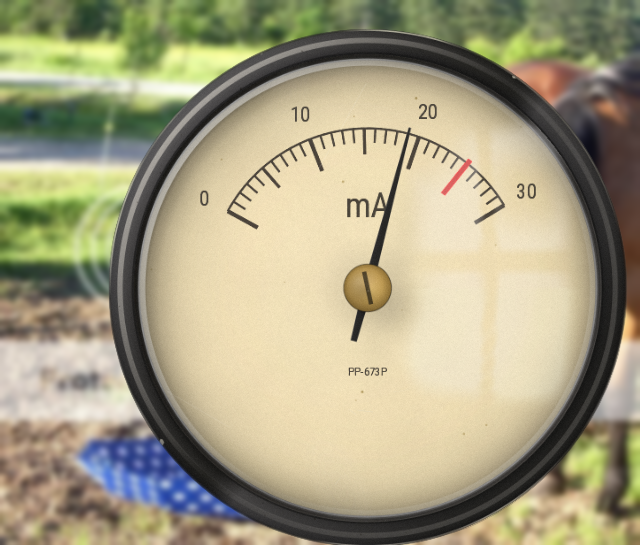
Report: 19mA
